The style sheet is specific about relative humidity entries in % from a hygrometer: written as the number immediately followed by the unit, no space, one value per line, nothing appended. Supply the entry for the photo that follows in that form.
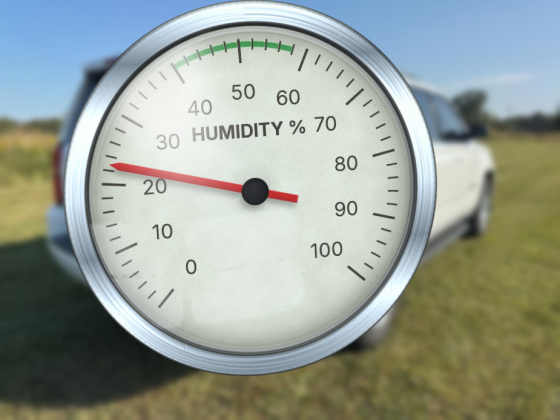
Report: 23%
